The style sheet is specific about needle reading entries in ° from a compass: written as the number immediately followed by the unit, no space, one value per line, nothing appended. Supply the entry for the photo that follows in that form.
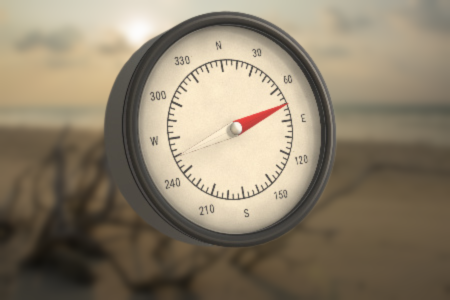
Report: 75°
